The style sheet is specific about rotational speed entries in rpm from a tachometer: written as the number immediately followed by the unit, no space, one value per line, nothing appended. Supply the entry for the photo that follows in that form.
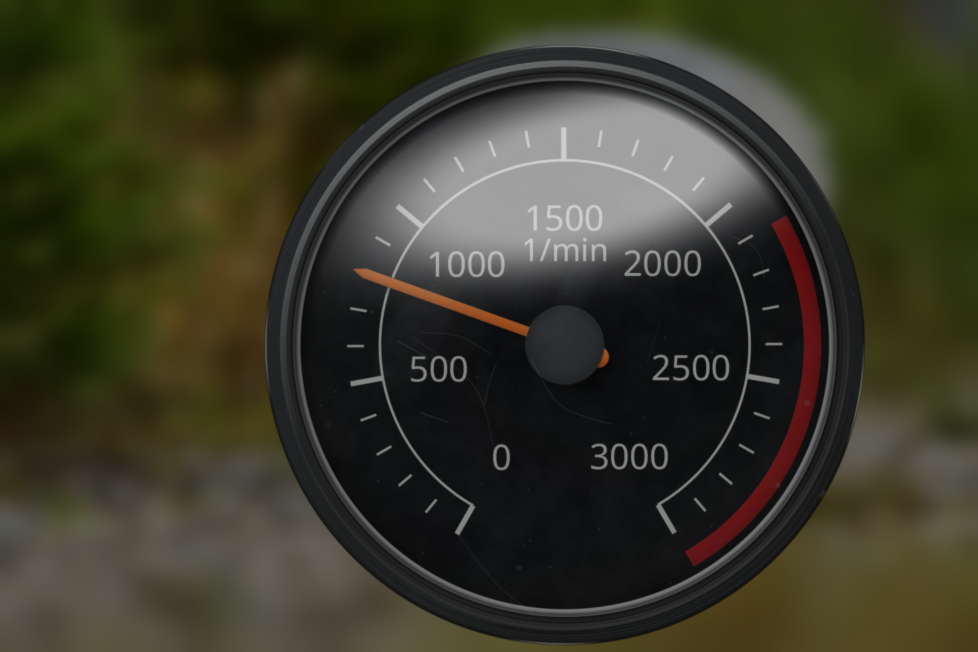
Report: 800rpm
